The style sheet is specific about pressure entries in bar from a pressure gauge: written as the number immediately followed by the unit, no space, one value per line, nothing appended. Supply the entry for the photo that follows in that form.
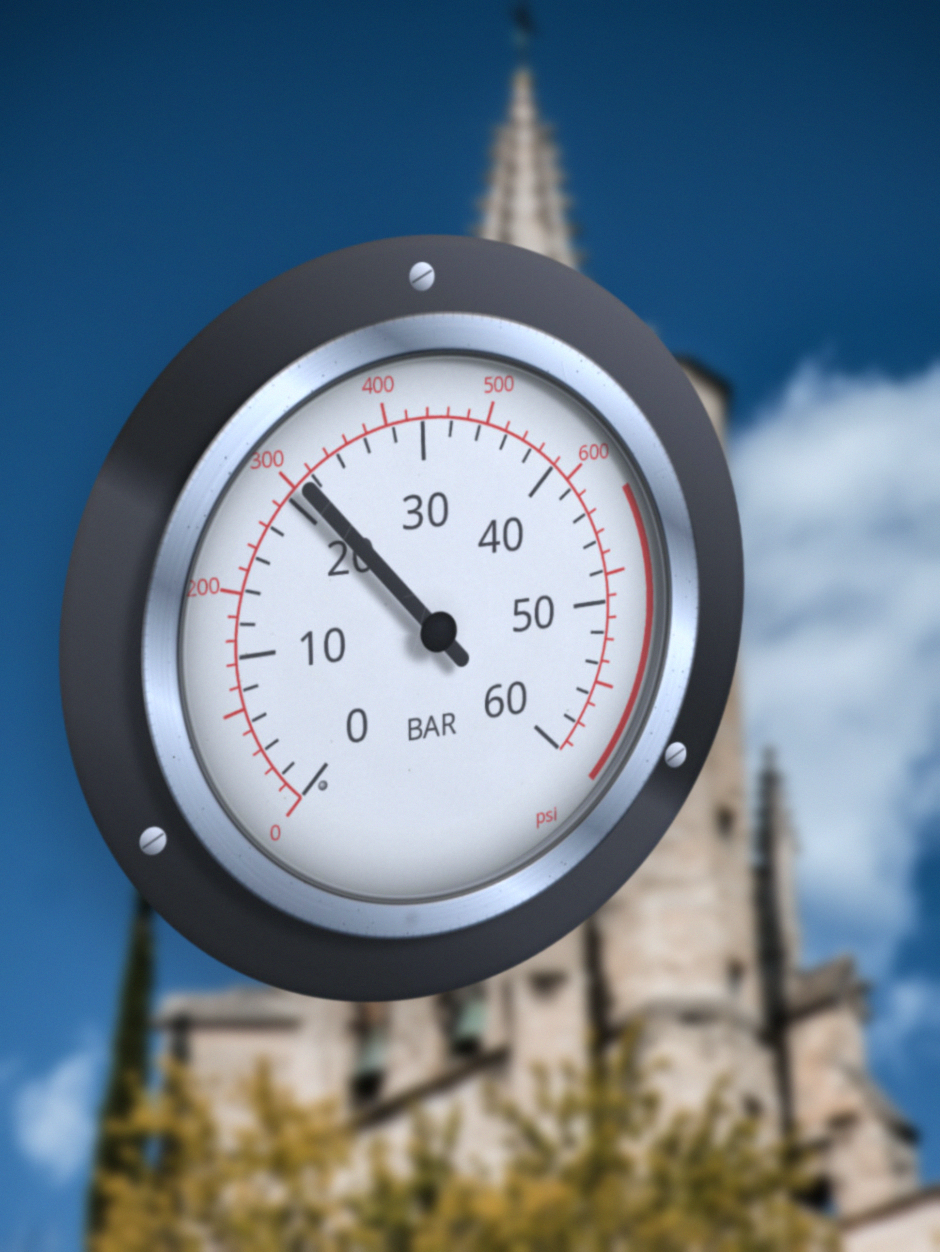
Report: 21bar
